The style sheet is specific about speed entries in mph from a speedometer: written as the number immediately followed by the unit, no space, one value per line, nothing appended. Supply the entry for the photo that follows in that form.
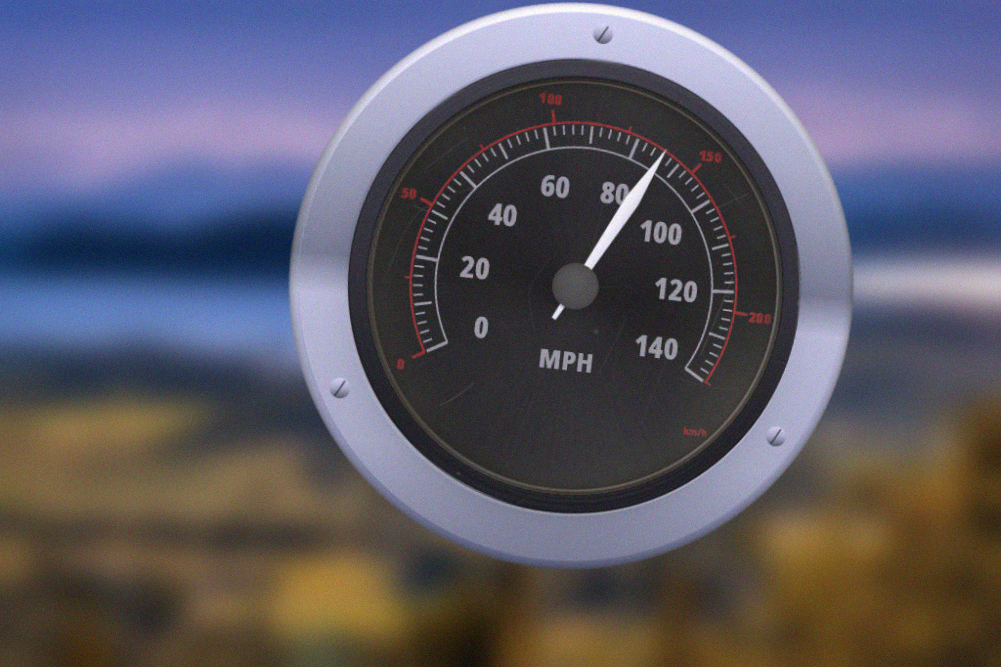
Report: 86mph
